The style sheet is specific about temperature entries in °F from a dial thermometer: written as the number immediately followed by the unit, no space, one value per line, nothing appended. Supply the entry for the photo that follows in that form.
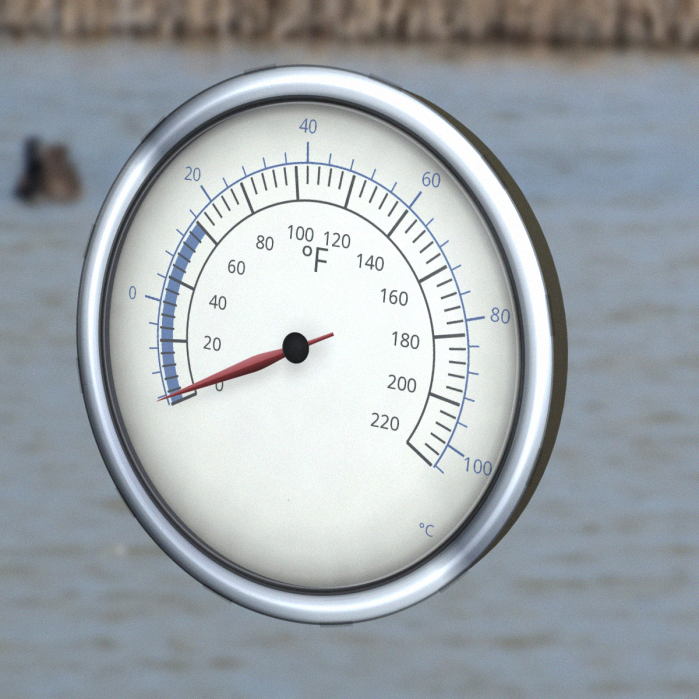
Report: 2°F
